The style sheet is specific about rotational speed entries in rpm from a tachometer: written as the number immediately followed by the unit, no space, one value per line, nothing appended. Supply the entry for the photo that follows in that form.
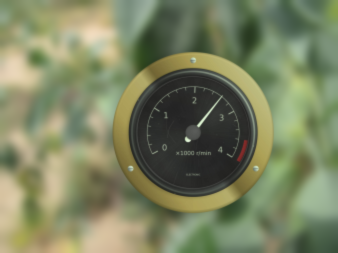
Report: 2600rpm
